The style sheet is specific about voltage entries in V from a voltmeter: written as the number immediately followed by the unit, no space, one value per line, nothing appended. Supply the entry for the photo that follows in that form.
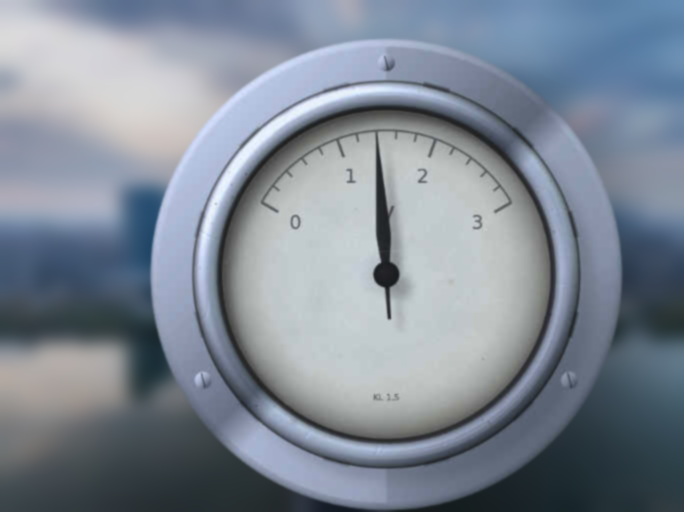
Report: 1.4V
